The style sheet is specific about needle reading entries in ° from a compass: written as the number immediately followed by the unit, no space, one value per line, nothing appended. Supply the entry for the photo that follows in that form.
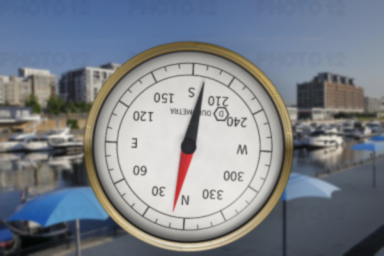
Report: 10°
